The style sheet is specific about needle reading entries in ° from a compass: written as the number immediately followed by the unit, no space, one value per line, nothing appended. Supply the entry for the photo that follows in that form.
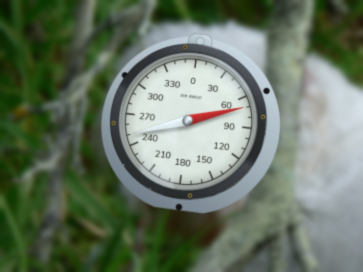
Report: 70°
